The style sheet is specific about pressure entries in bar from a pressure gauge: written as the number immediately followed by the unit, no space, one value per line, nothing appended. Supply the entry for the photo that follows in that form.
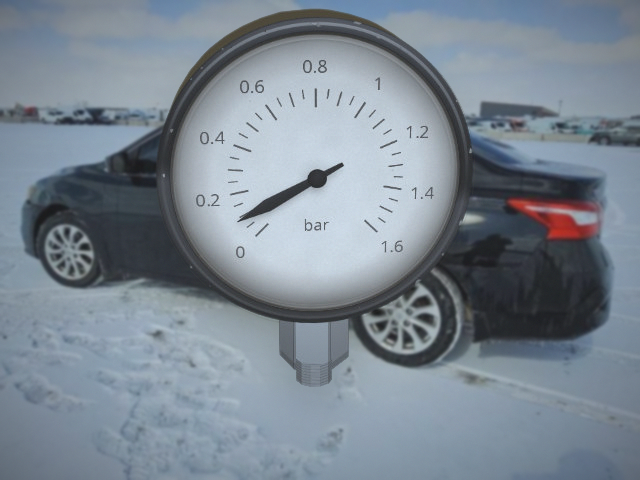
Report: 0.1bar
